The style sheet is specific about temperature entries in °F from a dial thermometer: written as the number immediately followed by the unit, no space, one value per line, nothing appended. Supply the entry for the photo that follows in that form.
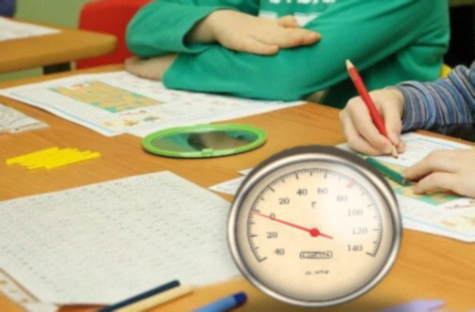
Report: 0°F
